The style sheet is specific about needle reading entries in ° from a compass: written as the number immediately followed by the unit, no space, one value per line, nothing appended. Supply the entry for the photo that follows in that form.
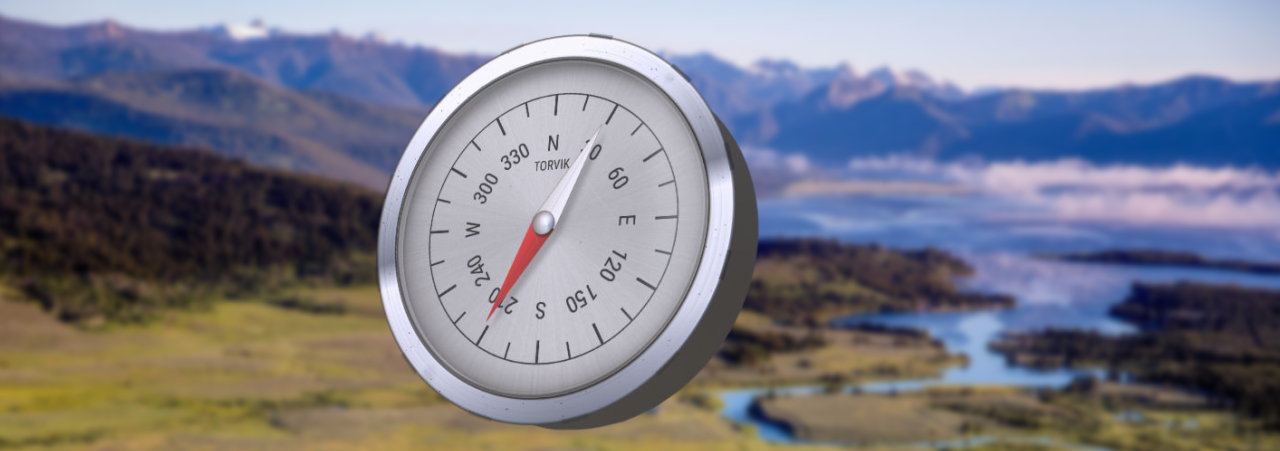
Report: 210°
